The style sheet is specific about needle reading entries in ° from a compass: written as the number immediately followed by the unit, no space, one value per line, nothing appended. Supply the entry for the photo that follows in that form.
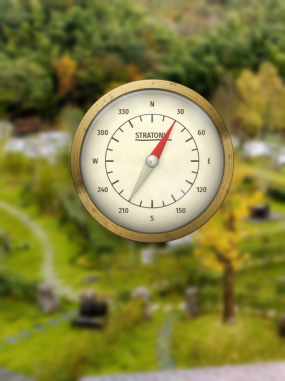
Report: 30°
